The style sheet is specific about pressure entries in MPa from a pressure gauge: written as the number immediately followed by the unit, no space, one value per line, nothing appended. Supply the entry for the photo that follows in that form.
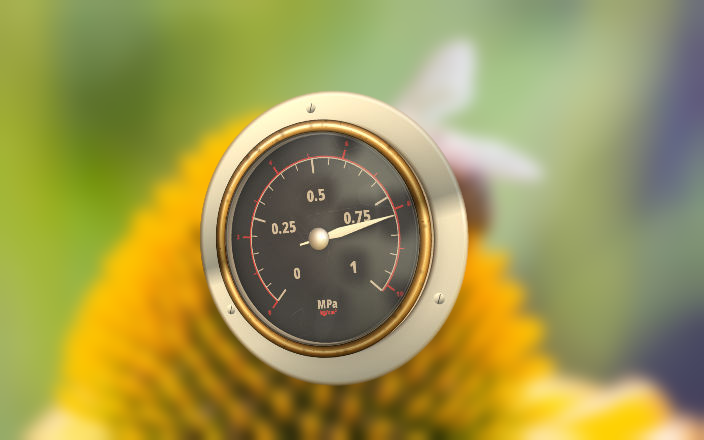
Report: 0.8MPa
